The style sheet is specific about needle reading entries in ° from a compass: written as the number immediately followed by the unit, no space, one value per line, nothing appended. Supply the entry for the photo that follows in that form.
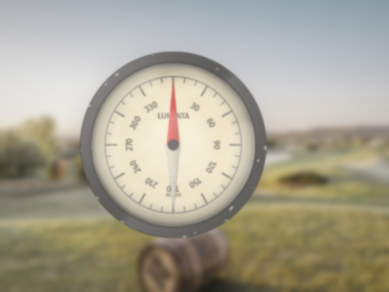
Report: 0°
